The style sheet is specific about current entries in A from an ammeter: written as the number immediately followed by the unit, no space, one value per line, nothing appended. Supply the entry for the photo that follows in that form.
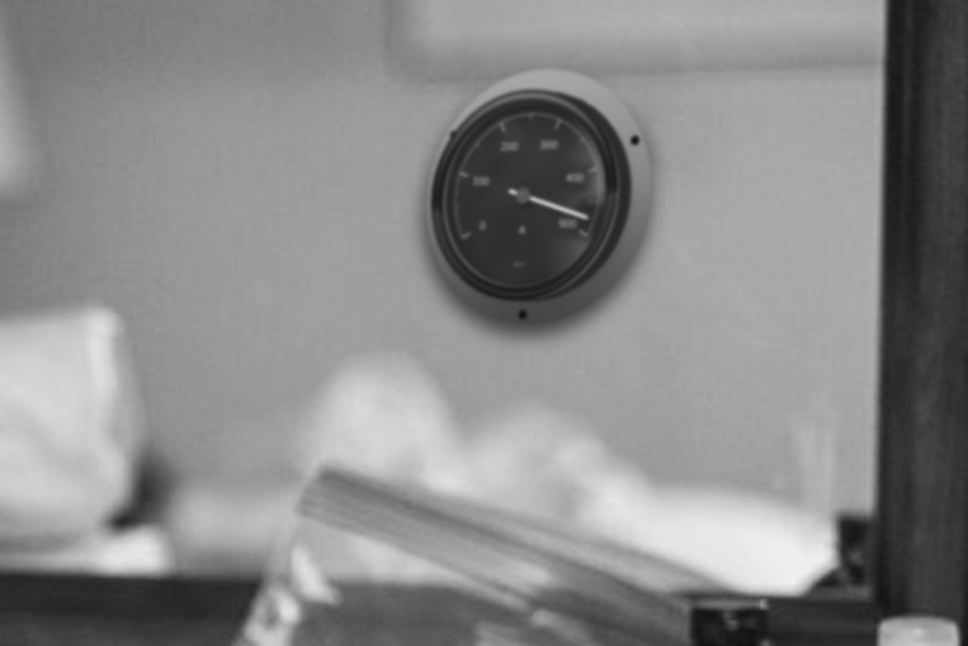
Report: 475A
